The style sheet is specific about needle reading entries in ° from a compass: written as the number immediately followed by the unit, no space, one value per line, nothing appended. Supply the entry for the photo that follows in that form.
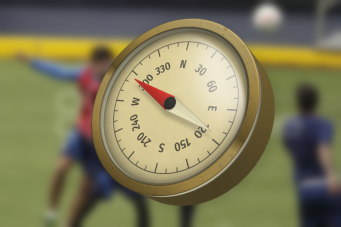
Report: 295°
